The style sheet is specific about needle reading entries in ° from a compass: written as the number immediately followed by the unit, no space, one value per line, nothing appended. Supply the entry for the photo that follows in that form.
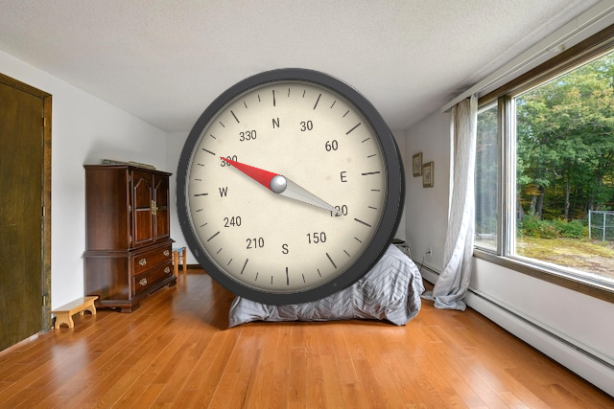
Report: 300°
